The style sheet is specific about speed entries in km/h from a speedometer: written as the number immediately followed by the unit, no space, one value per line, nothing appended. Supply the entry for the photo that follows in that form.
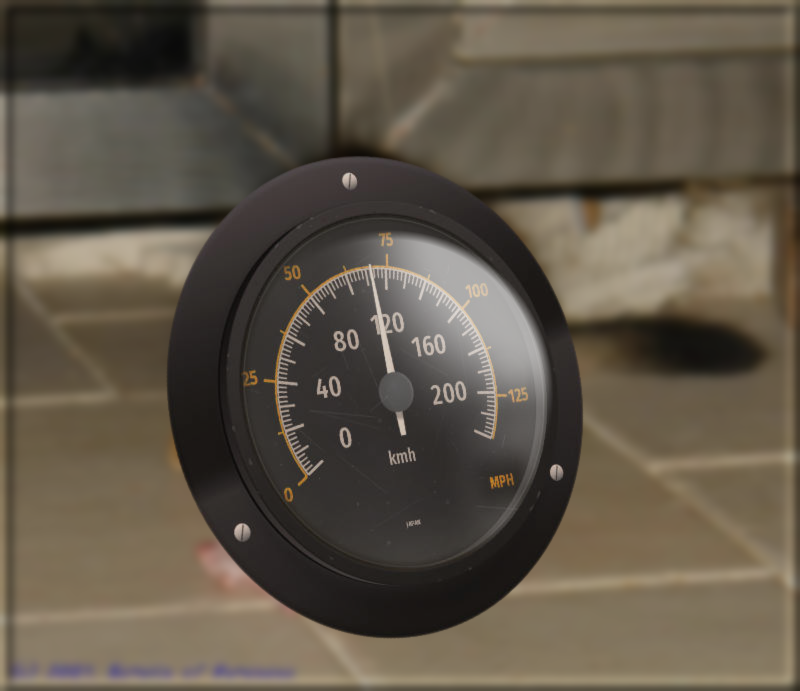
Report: 110km/h
